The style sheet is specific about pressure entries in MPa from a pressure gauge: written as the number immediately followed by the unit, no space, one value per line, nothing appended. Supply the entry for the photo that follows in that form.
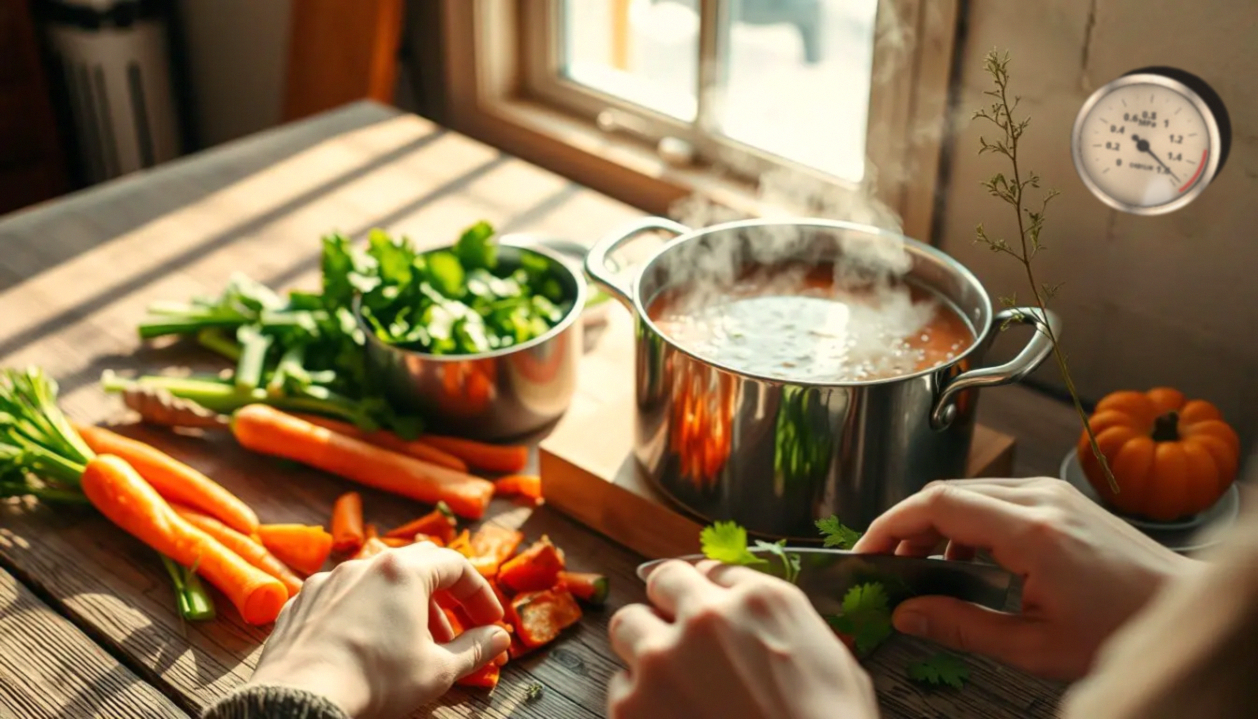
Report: 1.55MPa
